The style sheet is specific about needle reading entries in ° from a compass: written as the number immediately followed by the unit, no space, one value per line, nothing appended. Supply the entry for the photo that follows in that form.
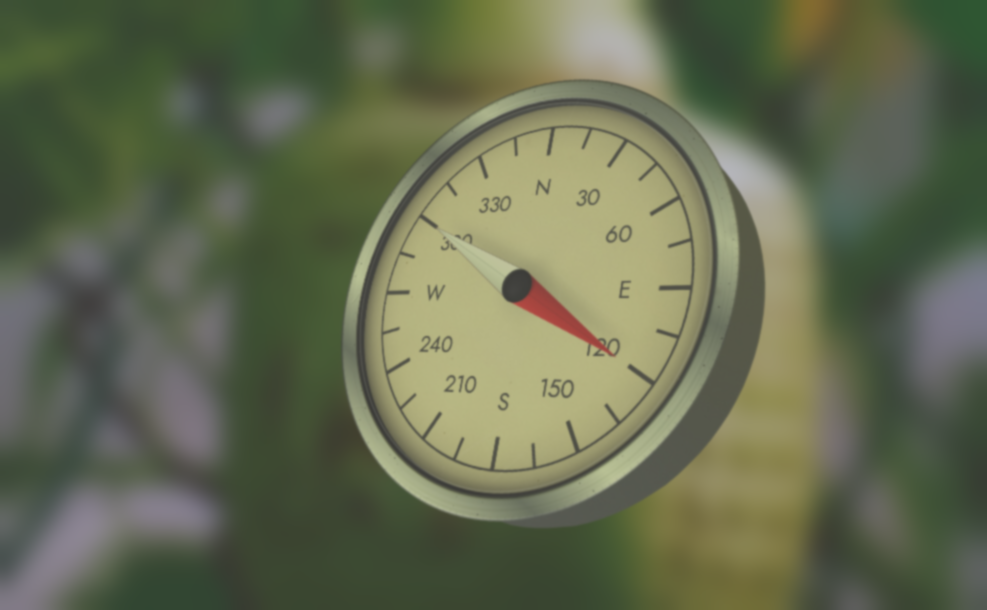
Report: 120°
